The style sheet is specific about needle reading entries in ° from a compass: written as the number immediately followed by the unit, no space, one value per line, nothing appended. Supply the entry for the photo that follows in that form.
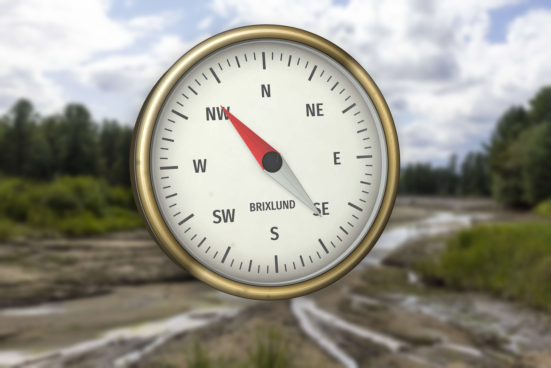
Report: 320°
